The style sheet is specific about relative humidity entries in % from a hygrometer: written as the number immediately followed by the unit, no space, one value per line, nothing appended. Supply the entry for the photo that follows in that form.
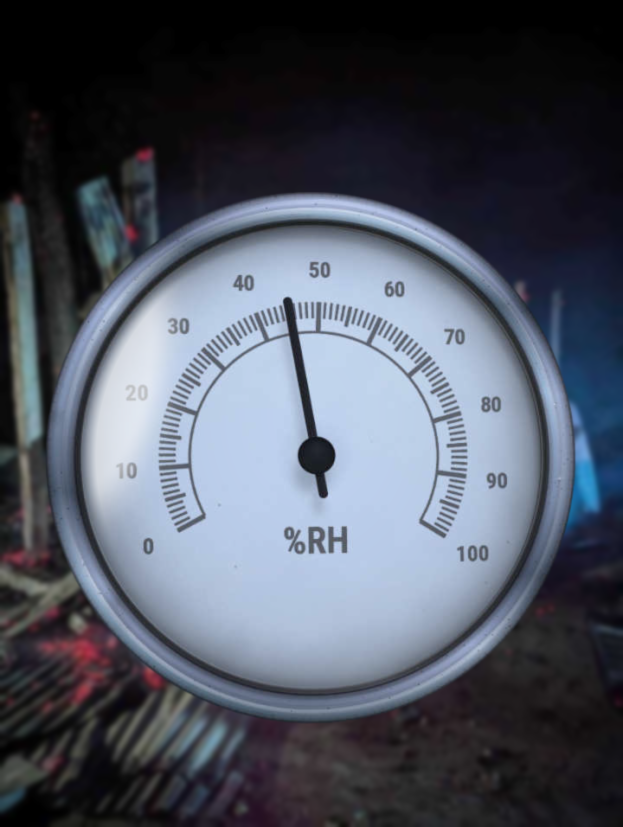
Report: 45%
